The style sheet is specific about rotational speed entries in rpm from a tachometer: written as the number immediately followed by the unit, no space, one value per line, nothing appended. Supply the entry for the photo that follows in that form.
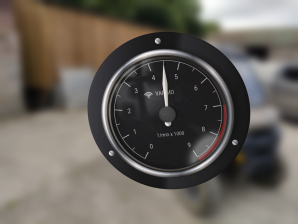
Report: 4500rpm
